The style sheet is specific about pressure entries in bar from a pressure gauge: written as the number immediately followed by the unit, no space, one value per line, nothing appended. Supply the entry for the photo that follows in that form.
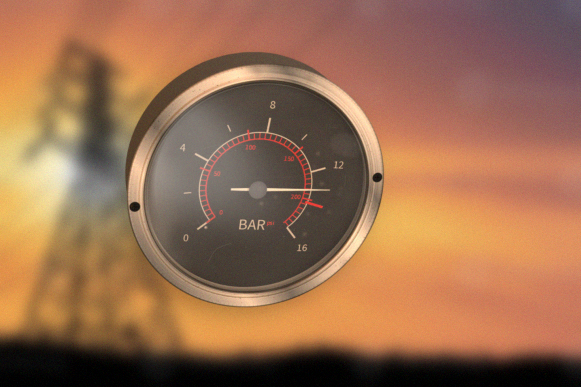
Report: 13bar
